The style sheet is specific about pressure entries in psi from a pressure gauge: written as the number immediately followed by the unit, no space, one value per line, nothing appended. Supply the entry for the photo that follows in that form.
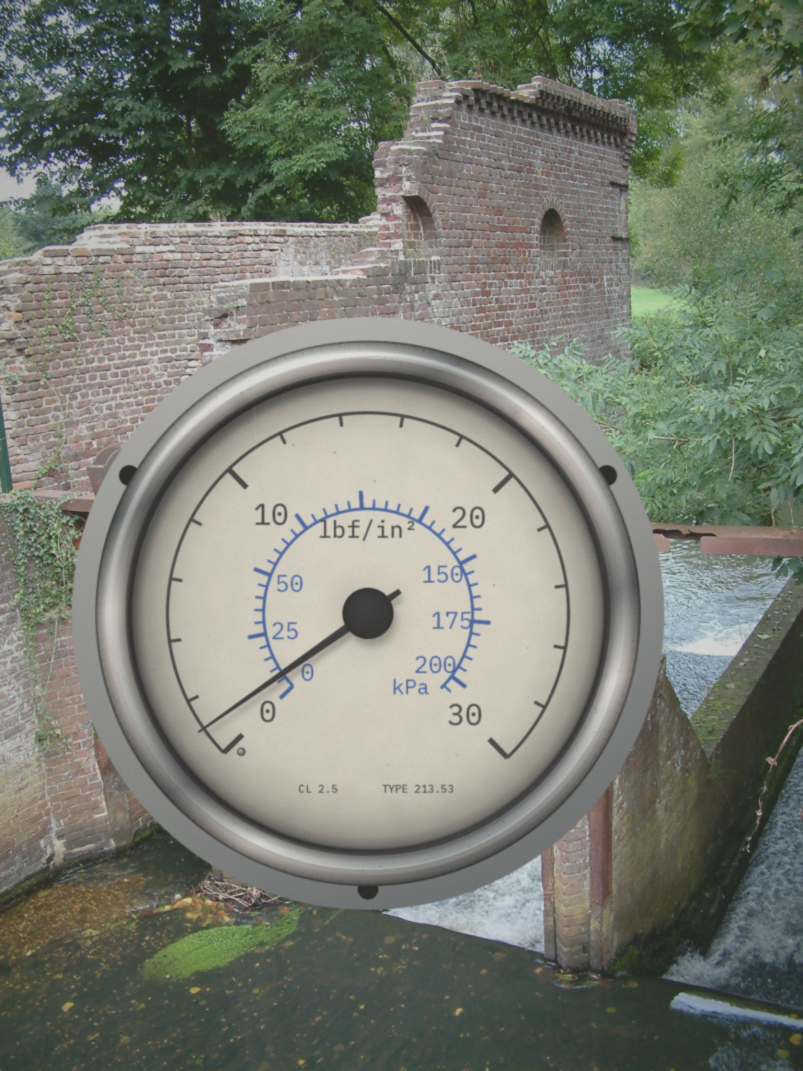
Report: 1psi
